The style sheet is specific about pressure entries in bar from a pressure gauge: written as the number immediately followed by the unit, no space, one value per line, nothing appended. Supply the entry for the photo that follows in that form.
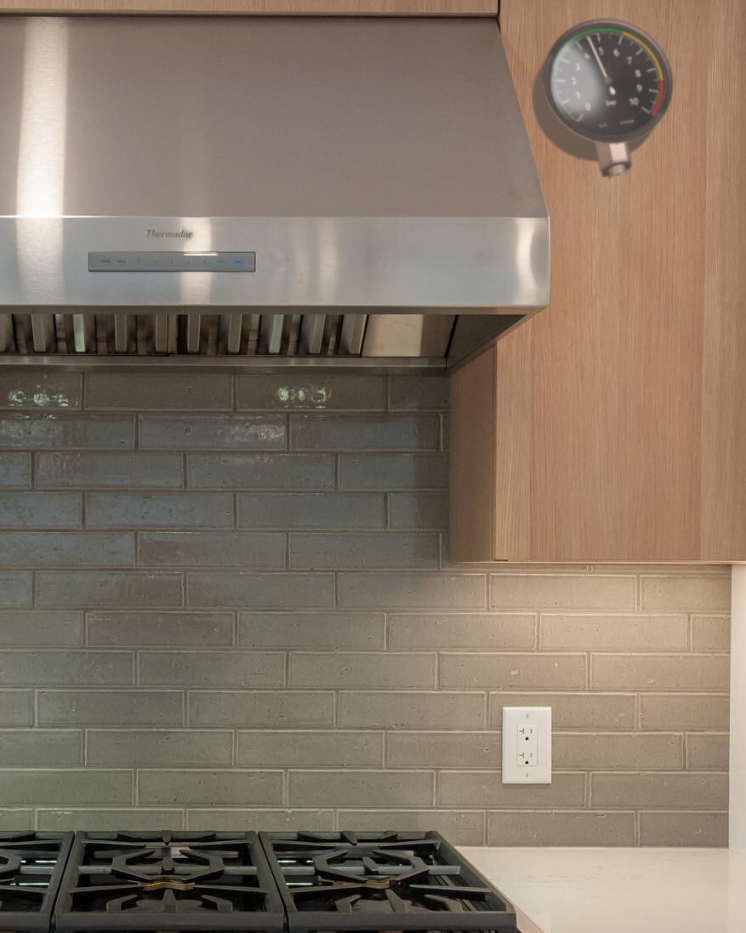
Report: 4.5bar
